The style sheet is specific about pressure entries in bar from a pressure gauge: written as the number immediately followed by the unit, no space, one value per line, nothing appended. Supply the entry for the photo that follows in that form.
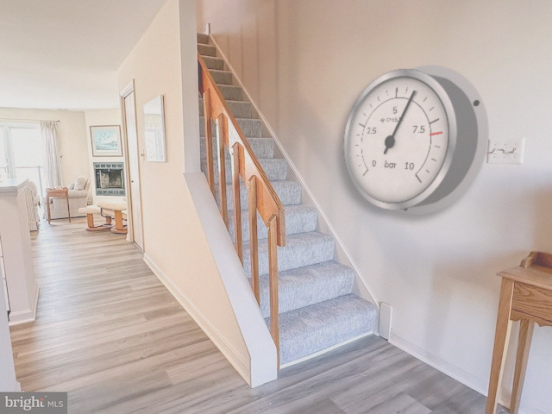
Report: 6bar
